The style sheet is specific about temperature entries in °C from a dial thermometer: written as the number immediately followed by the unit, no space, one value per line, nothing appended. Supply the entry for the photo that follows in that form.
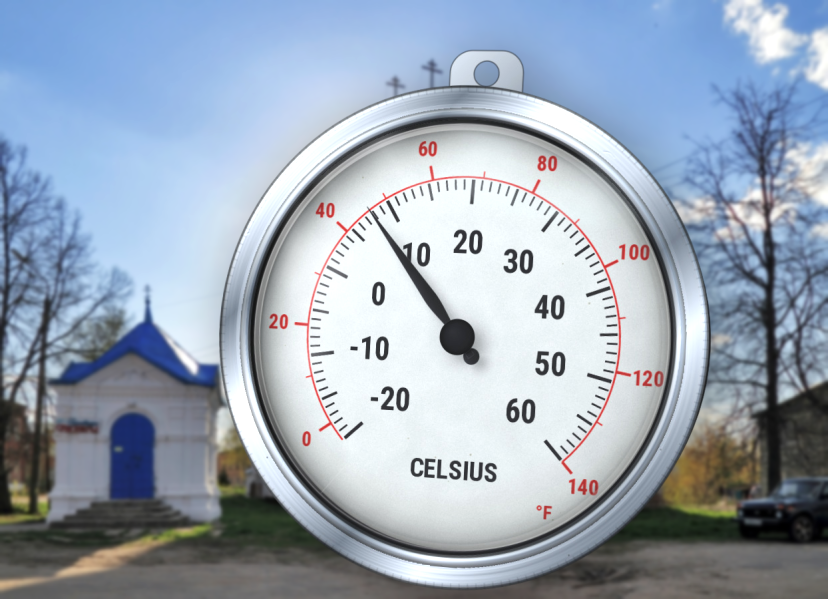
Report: 8°C
